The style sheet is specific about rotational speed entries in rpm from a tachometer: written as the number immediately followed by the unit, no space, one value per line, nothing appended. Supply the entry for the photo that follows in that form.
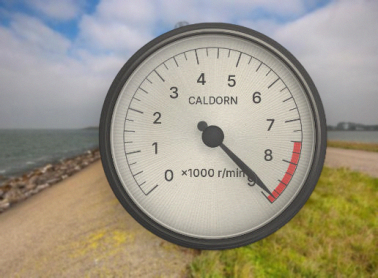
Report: 8875rpm
